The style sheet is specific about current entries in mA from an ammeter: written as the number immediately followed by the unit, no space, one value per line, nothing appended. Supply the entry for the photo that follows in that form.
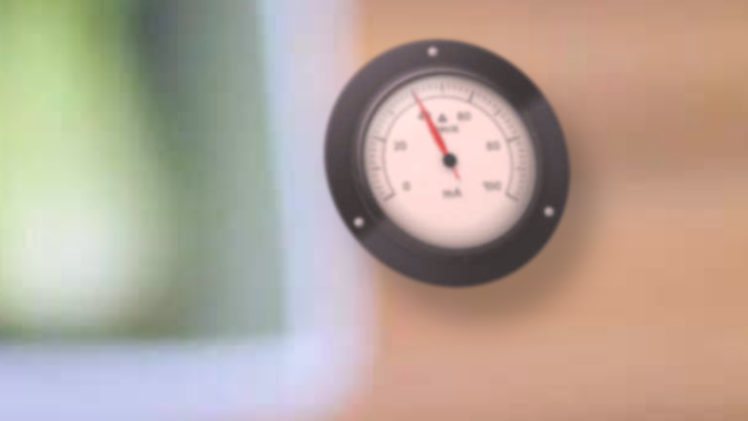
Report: 40mA
